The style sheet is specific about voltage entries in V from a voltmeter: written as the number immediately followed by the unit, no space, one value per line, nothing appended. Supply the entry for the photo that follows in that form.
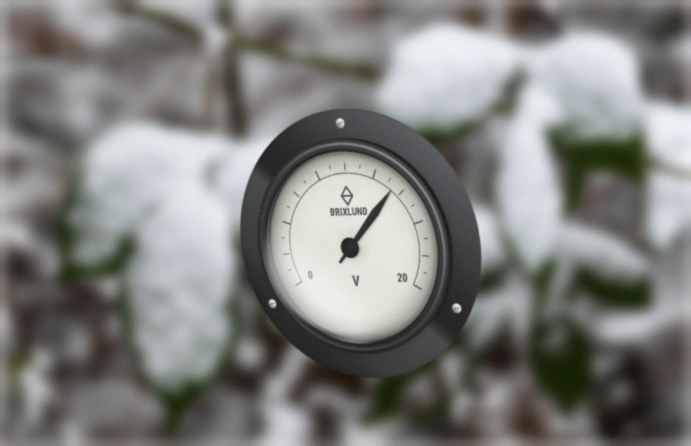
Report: 13.5V
